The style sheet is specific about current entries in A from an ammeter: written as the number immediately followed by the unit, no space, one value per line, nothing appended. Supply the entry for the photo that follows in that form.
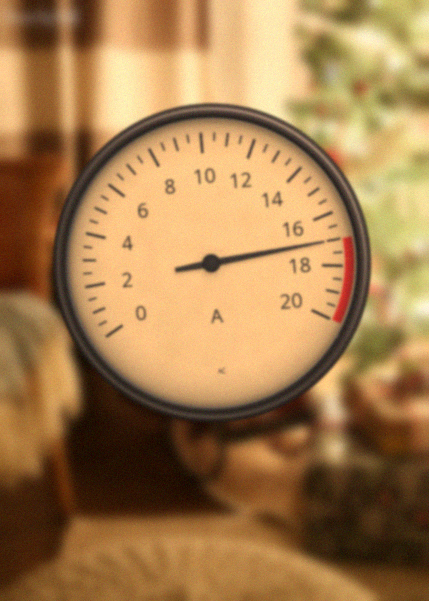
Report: 17A
